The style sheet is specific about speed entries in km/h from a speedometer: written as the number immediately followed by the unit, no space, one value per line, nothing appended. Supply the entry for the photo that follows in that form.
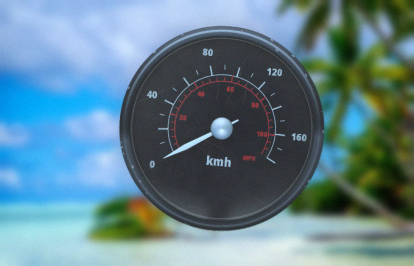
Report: 0km/h
